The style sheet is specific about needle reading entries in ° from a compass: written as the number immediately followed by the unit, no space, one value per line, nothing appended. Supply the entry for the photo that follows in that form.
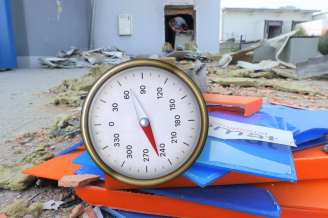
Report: 250°
